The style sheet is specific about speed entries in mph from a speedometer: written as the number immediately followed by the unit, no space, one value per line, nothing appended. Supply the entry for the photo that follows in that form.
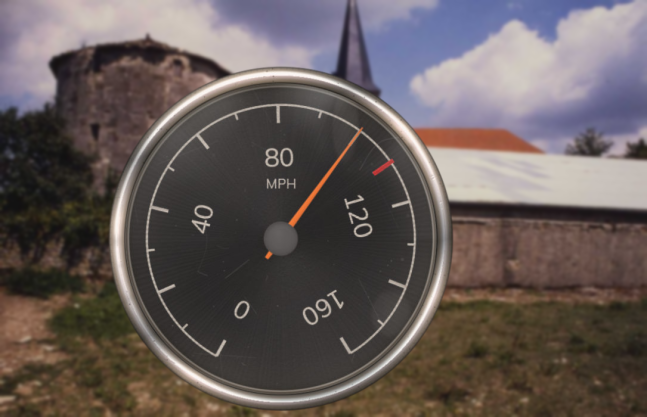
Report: 100mph
